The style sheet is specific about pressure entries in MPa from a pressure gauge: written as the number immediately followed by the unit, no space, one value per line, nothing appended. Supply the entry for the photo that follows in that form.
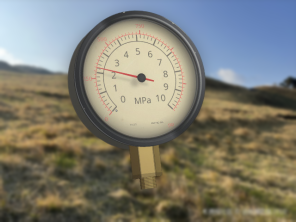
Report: 2.2MPa
